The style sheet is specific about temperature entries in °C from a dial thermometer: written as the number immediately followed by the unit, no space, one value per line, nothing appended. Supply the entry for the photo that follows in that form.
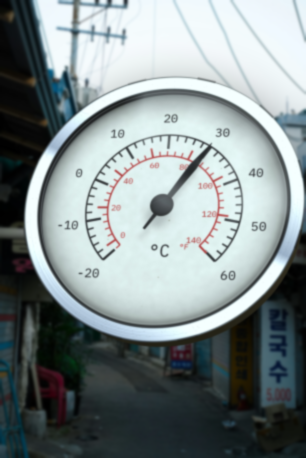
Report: 30°C
